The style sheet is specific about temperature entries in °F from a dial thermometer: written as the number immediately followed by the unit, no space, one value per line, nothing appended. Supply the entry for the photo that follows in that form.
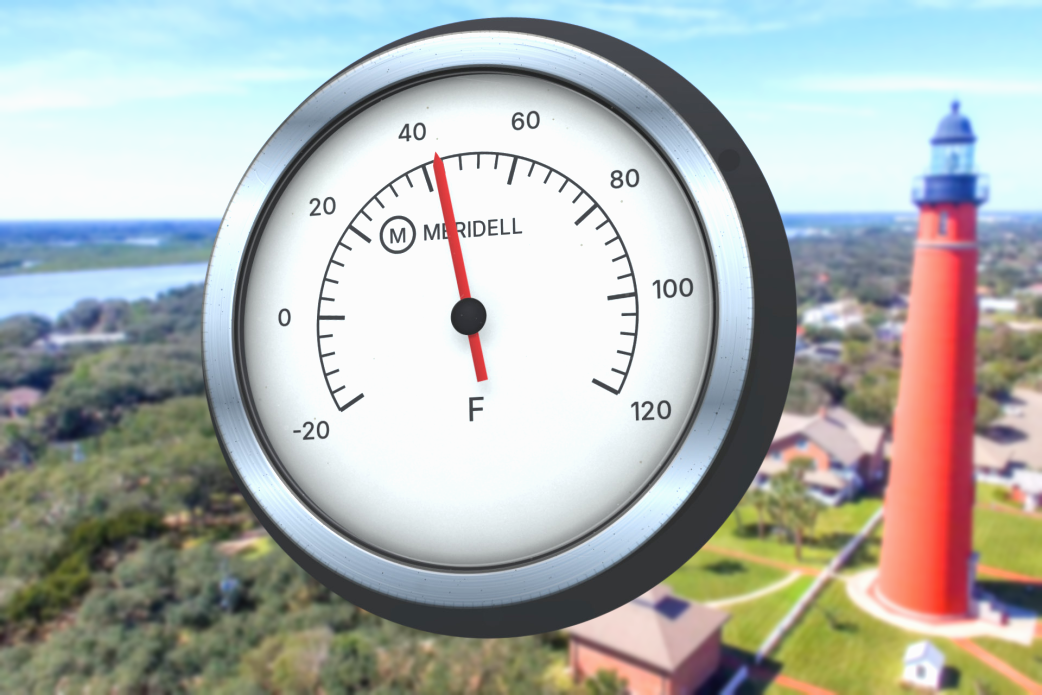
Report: 44°F
